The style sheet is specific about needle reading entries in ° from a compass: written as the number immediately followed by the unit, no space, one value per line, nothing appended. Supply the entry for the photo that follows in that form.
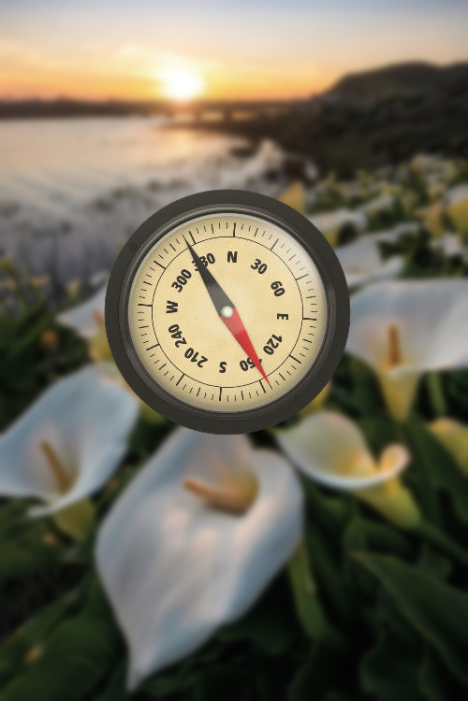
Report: 145°
